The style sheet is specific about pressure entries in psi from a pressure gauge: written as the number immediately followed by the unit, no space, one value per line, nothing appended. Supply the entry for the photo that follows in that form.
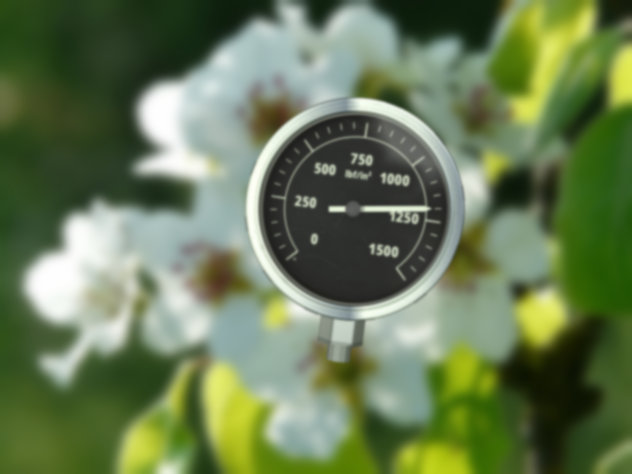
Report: 1200psi
